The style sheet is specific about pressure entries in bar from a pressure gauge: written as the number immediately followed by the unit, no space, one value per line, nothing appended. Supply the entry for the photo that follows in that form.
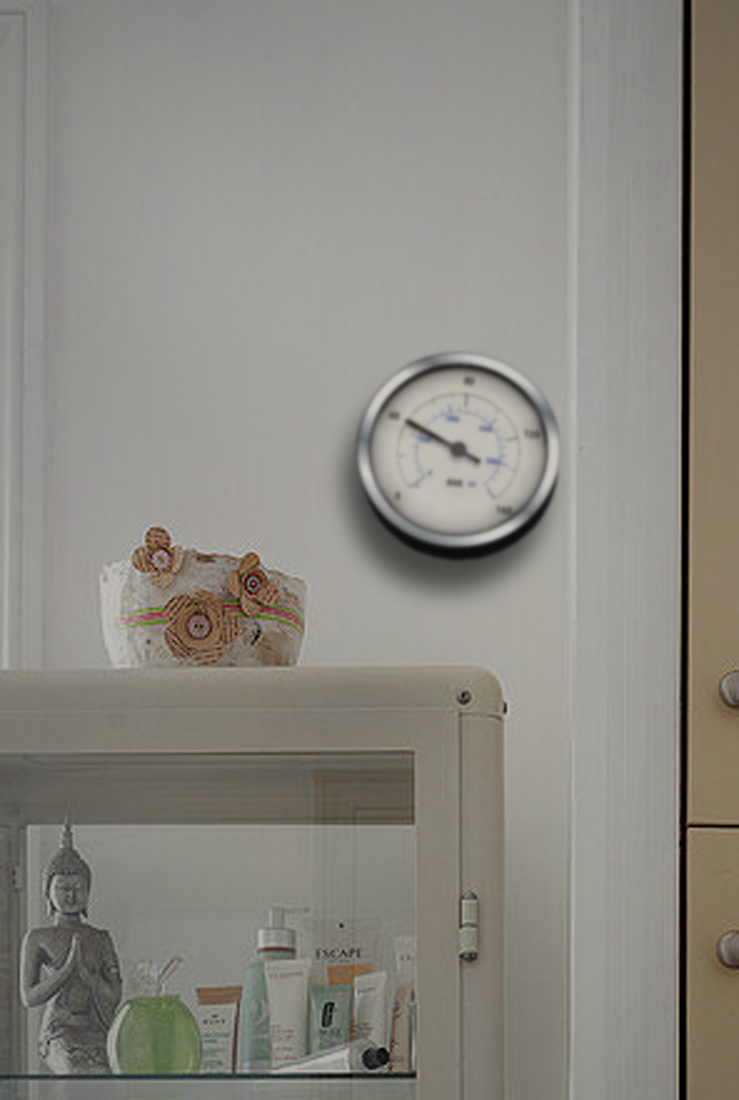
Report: 40bar
